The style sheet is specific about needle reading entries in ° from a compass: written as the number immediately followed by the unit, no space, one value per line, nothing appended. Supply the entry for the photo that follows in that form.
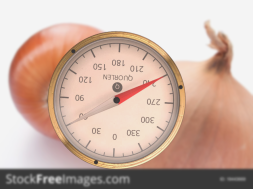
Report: 240°
